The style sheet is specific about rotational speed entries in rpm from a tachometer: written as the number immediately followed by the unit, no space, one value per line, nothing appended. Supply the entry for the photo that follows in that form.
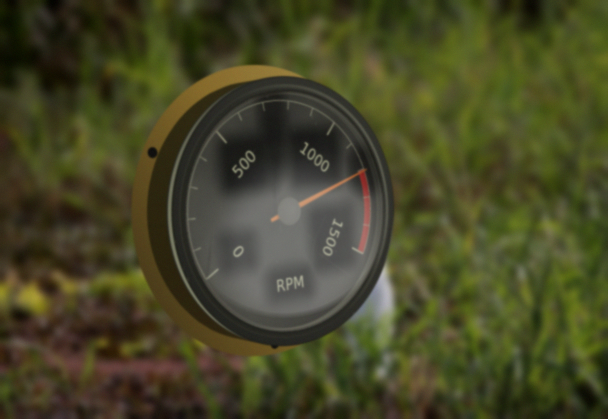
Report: 1200rpm
